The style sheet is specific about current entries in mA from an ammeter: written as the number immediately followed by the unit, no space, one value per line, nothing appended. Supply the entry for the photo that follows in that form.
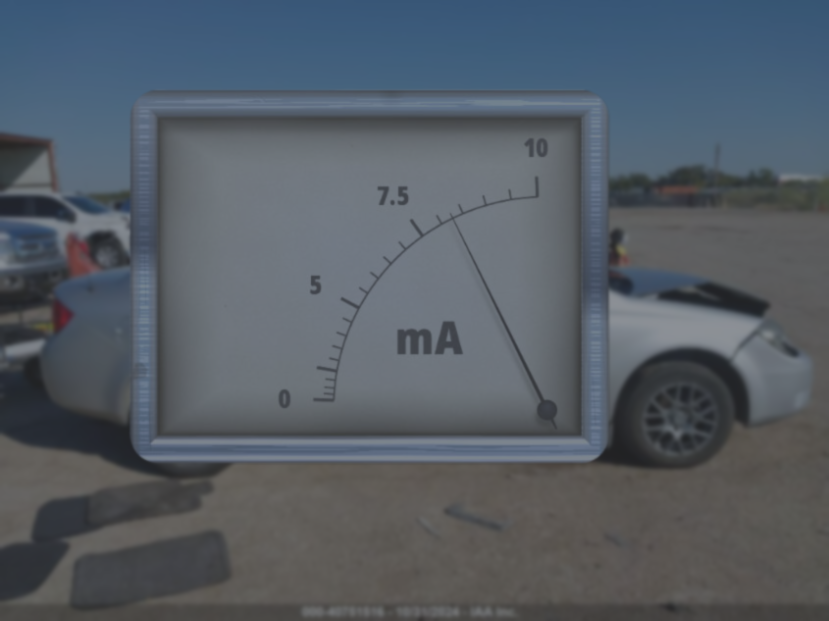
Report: 8.25mA
